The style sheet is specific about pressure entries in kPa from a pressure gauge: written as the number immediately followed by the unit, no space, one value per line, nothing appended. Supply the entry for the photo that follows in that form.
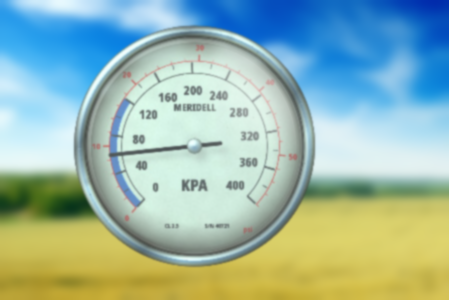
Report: 60kPa
